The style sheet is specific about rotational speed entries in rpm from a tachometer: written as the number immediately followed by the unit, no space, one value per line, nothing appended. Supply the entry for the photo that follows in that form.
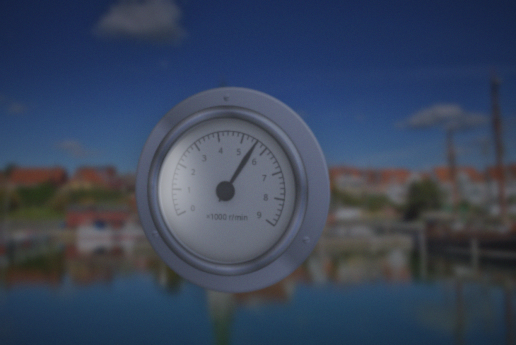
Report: 5600rpm
